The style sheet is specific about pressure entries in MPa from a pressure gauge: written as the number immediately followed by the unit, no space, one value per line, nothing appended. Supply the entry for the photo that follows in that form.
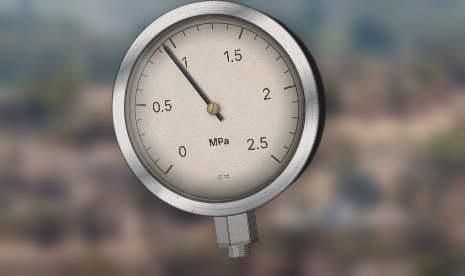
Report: 0.95MPa
